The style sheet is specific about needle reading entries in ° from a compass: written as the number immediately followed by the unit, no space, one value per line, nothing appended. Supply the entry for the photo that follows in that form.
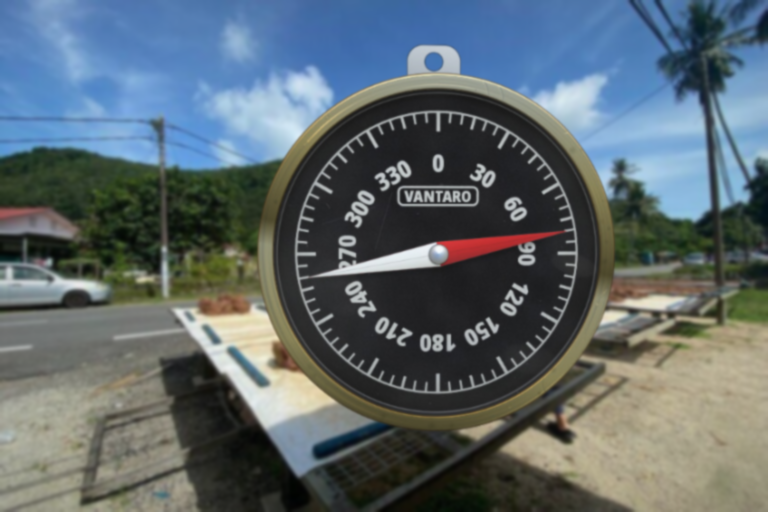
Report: 80°
